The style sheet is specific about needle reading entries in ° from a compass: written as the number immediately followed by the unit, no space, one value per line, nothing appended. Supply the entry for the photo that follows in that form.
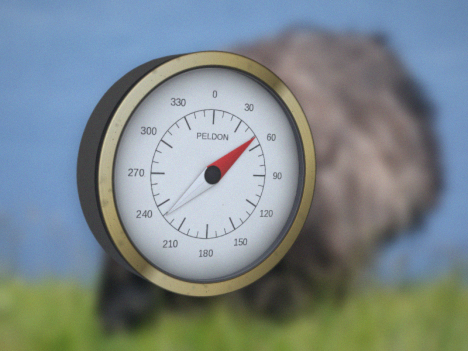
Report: 50°
